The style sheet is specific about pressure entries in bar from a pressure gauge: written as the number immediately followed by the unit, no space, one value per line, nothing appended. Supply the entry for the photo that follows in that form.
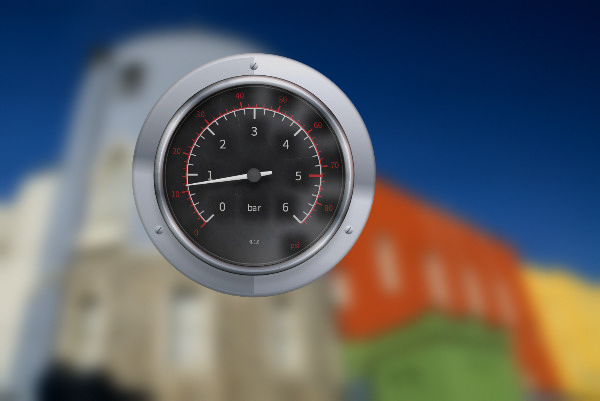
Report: 0.8bar
